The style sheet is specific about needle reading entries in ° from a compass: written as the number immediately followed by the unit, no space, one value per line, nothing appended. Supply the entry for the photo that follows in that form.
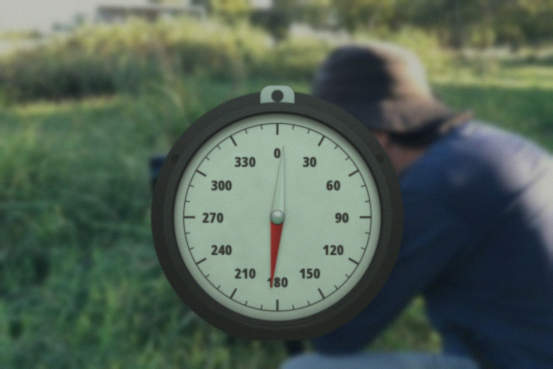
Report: 185°
